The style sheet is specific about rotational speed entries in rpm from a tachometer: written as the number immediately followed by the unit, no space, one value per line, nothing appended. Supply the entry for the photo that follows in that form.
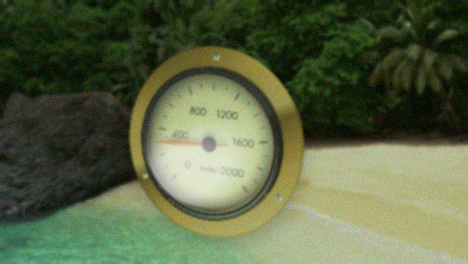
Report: 300rpm
